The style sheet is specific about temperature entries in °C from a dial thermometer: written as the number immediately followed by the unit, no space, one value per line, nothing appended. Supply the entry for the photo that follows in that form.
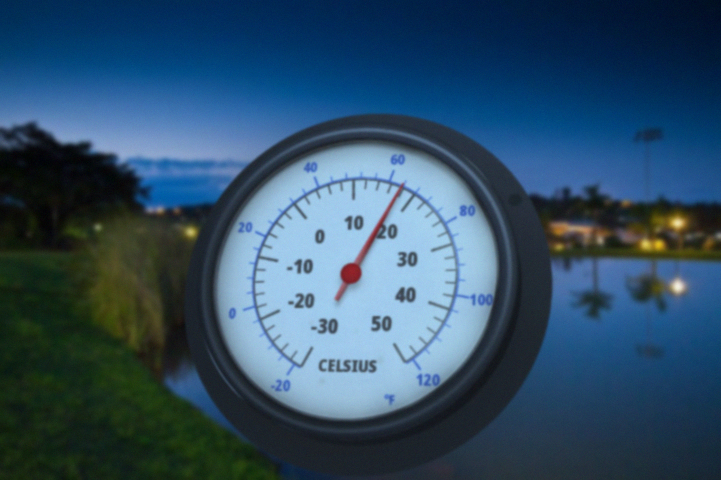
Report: 18°C
